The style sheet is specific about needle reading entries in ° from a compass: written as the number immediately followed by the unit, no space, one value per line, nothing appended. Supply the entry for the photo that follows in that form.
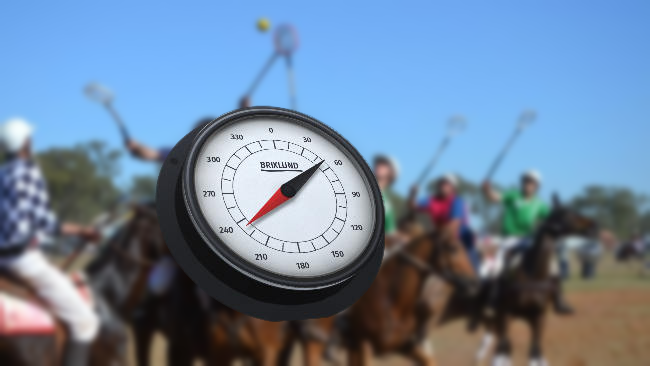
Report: 232.5°
